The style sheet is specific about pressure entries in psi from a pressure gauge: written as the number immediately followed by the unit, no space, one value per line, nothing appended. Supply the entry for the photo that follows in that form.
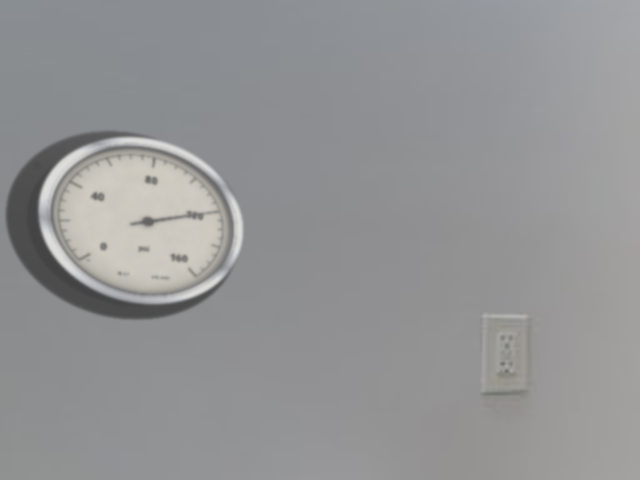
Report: 120psi
